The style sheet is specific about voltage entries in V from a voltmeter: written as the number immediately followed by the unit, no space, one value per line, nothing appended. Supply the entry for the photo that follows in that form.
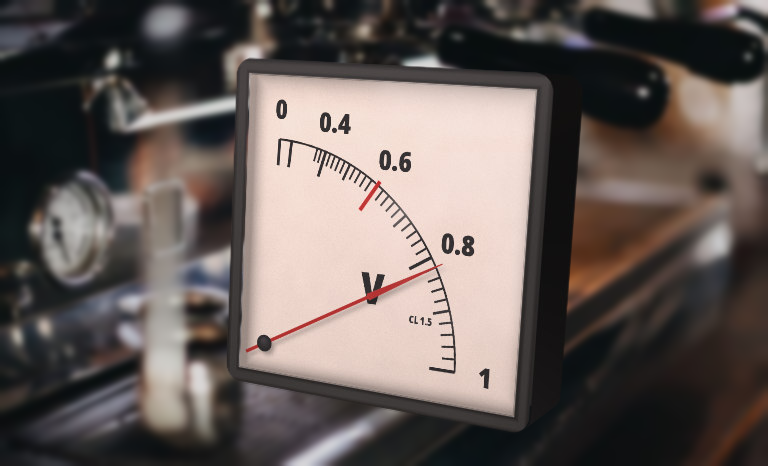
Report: 0.82V
